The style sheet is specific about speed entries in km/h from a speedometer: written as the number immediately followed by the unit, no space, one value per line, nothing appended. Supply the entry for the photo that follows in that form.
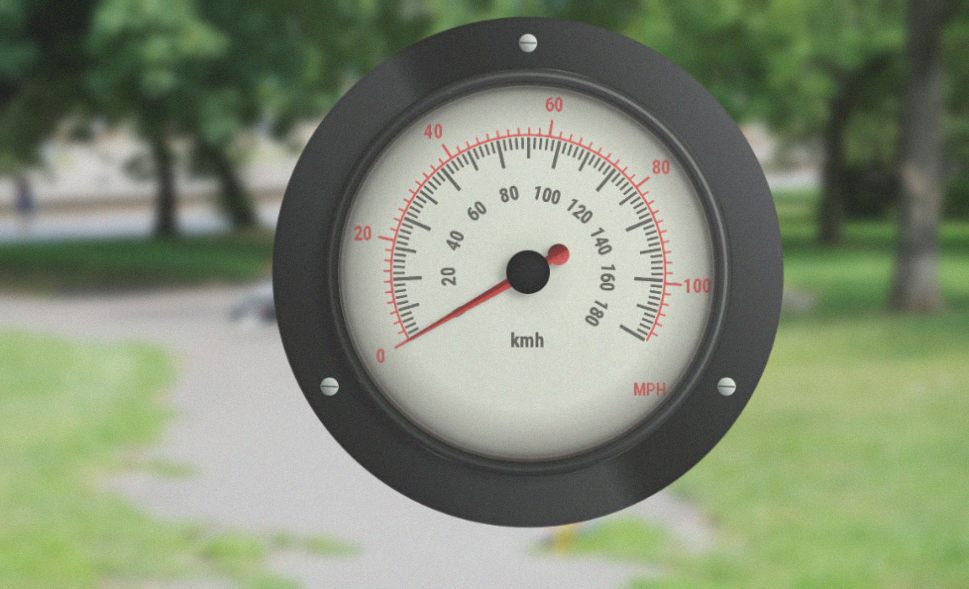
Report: 0km/h
